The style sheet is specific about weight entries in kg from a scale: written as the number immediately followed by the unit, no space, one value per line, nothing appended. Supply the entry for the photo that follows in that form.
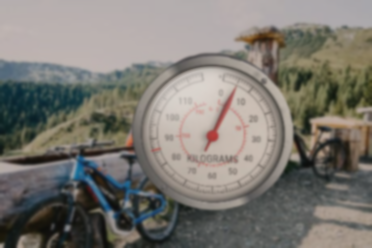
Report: 5kg
